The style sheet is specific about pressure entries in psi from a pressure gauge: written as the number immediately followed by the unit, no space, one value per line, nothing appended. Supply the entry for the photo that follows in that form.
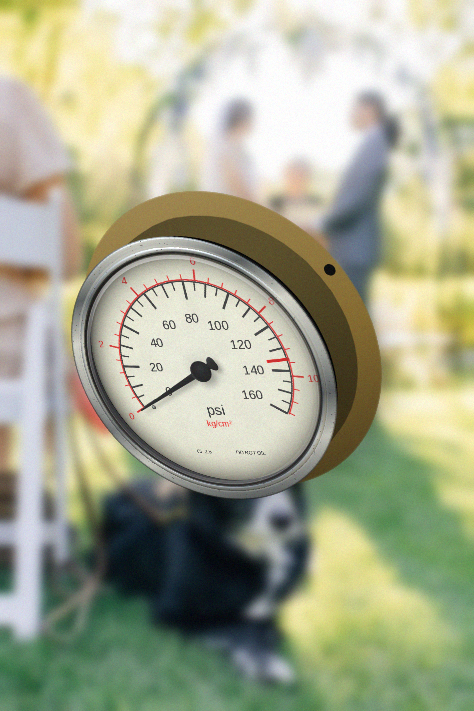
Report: 0psi
